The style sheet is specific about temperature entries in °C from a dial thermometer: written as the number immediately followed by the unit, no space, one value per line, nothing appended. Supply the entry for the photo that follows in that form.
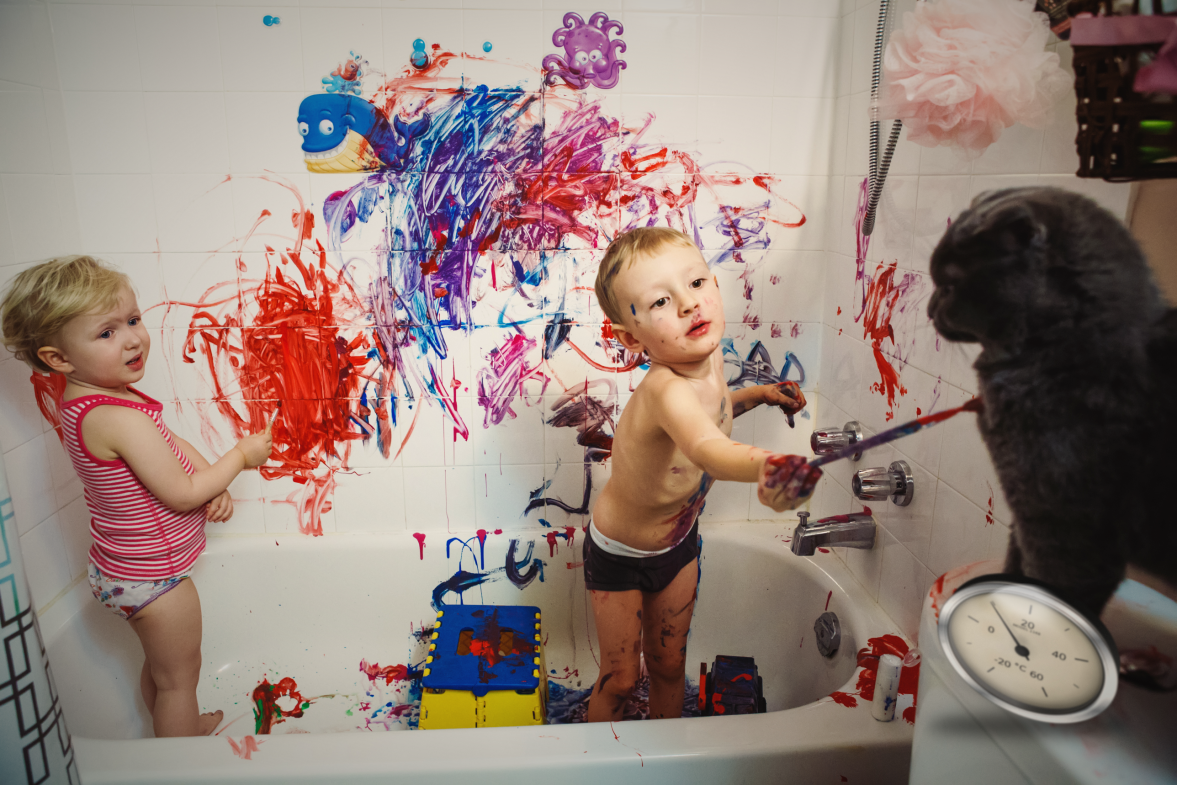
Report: 10°C
